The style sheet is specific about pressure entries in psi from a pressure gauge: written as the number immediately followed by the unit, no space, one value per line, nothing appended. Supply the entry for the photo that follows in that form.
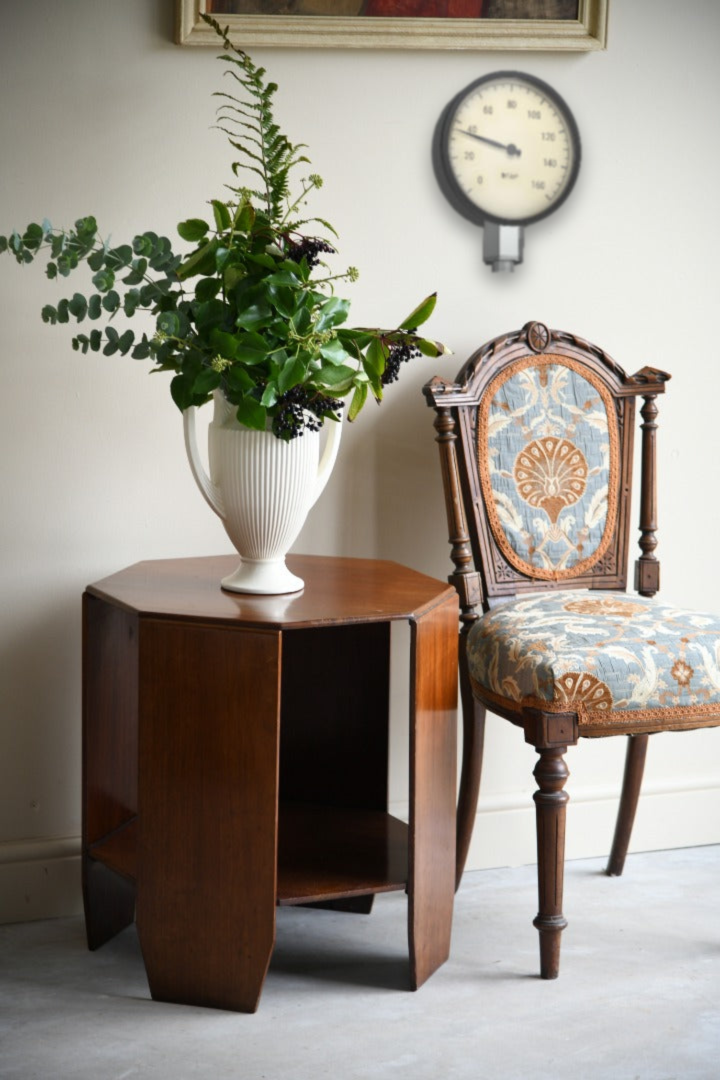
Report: 35psi
